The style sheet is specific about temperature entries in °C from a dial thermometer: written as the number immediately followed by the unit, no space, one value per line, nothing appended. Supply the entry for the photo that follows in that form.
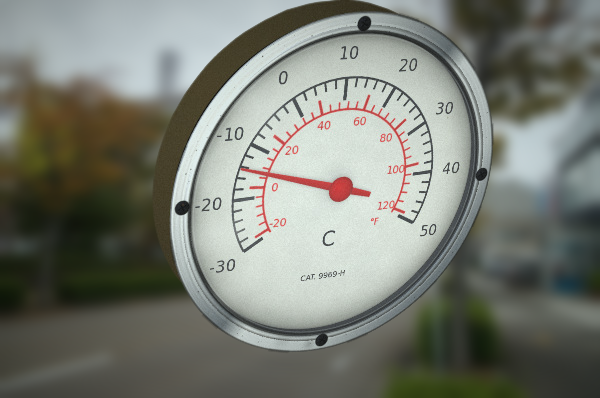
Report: -14°C
